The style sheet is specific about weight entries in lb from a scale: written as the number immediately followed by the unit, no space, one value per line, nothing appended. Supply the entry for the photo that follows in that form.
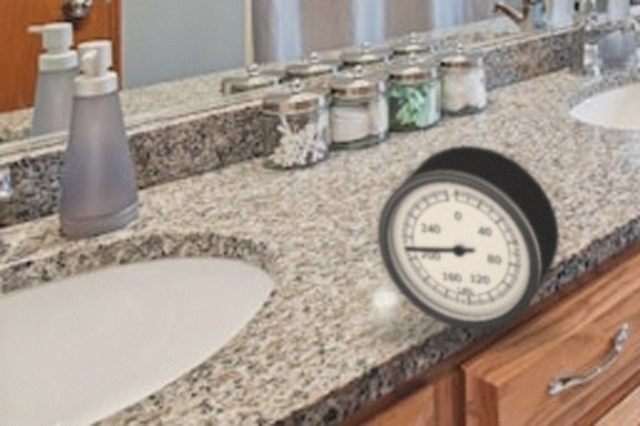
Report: 210lb
